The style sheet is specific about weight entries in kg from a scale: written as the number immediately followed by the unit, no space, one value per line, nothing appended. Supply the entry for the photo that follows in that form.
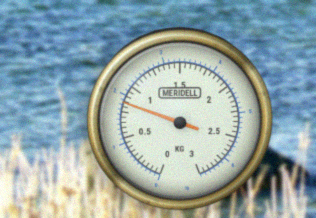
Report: 0.85kg
